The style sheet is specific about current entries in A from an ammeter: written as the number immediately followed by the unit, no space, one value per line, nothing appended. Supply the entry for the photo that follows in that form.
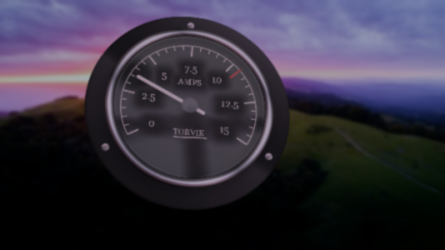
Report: 3.5A
